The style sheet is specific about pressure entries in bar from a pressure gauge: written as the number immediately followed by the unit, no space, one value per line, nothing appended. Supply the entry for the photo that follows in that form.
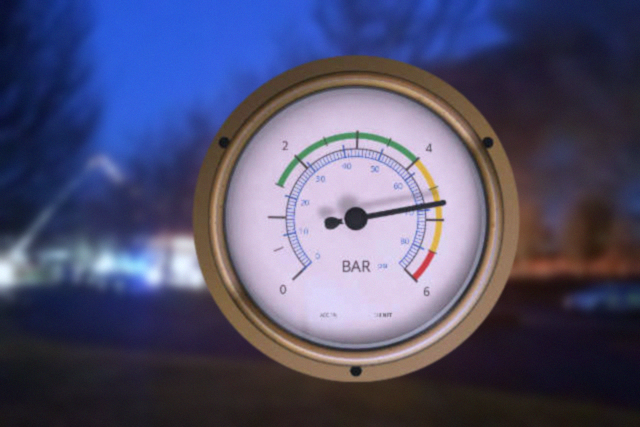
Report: 4.75bar
